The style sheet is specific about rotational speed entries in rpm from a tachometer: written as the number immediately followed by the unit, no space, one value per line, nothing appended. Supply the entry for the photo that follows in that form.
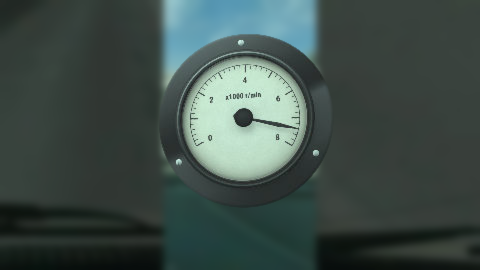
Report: 7400rpm
